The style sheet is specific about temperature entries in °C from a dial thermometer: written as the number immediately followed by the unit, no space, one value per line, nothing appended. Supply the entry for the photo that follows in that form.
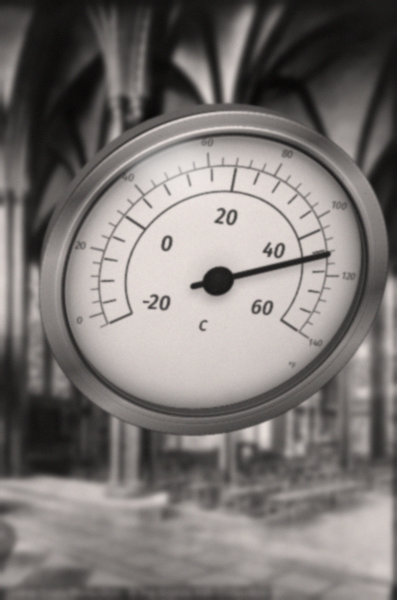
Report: 44°C
